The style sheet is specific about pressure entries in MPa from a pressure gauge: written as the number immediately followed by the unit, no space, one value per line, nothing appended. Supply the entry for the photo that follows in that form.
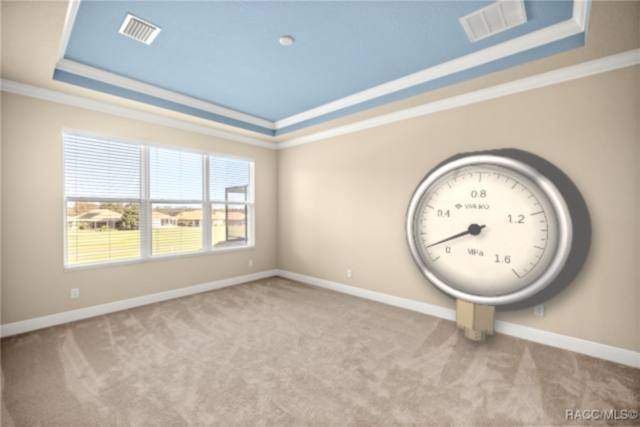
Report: 0.1MPa
